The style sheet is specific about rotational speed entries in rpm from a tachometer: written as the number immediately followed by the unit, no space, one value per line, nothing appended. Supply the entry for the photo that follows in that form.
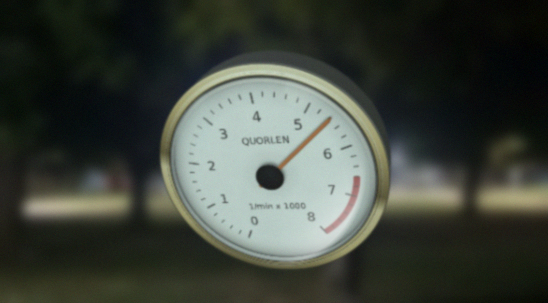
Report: 5400rpm
